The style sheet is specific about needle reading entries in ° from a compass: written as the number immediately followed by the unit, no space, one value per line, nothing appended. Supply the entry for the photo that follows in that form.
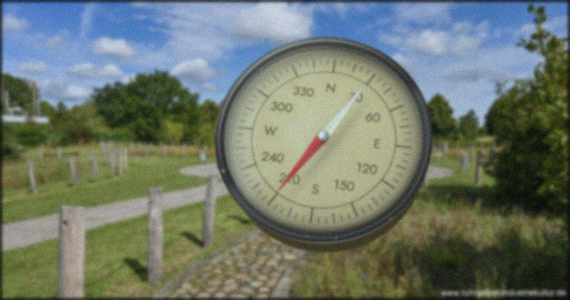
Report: 210°
